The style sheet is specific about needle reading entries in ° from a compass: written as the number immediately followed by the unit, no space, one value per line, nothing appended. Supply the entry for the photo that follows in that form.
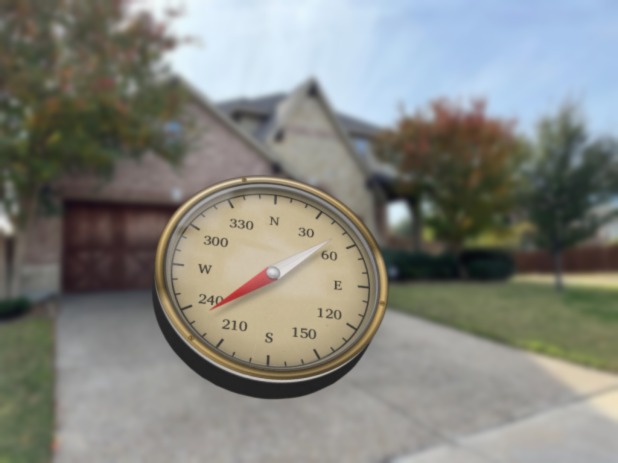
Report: 230°
